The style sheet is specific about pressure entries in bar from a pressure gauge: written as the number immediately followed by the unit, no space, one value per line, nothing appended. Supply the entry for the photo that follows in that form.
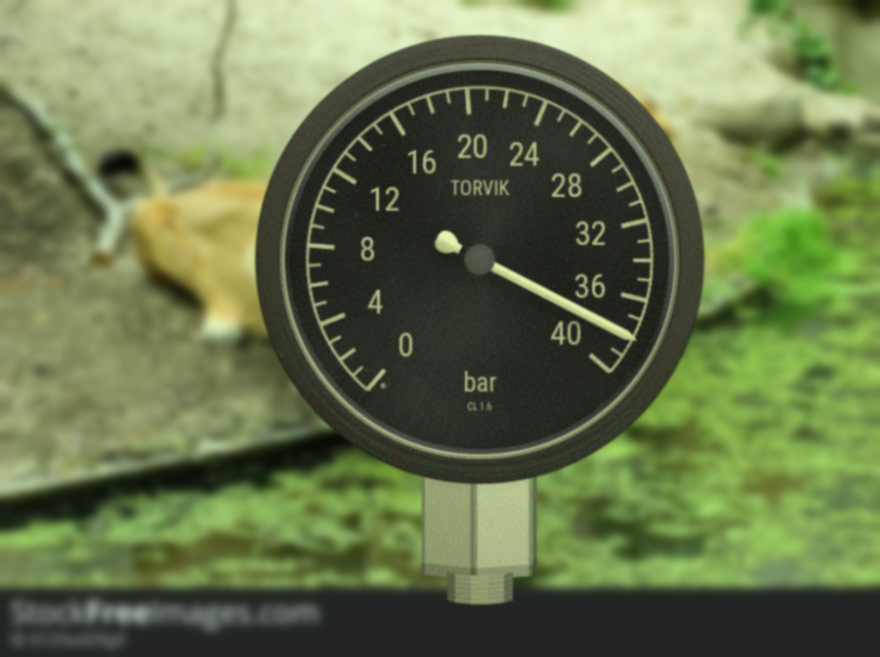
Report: 38bar
